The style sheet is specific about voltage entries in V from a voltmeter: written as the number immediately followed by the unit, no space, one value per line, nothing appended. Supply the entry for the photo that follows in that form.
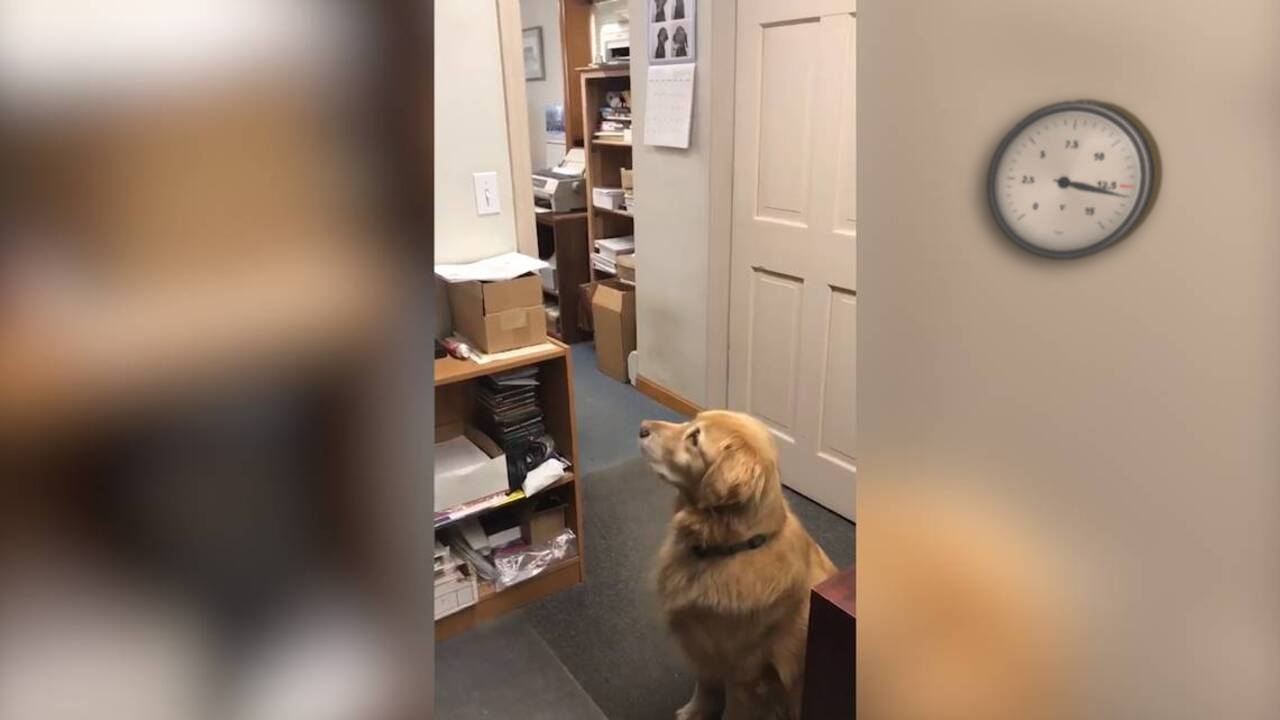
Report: 13V
